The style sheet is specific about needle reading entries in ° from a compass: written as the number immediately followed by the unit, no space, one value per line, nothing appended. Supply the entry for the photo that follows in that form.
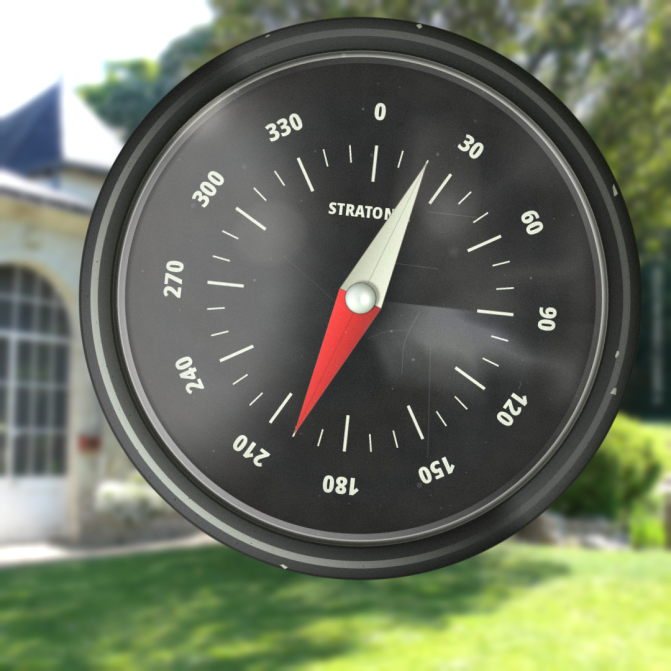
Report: 200°
